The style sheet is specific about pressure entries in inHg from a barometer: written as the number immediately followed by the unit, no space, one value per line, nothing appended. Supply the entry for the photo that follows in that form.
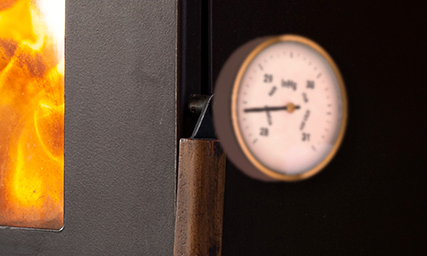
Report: 28.4inHg
